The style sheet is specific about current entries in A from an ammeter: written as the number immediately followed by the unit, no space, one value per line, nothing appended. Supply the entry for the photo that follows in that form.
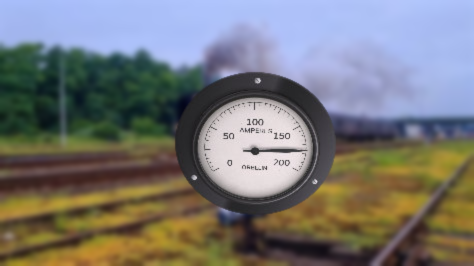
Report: 175A
